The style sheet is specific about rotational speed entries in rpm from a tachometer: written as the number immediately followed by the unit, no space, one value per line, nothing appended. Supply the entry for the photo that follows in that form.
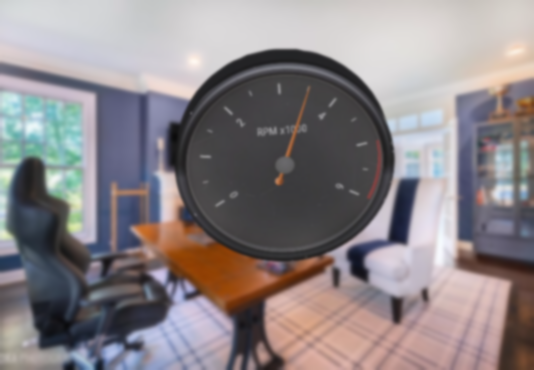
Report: 3500rpm
